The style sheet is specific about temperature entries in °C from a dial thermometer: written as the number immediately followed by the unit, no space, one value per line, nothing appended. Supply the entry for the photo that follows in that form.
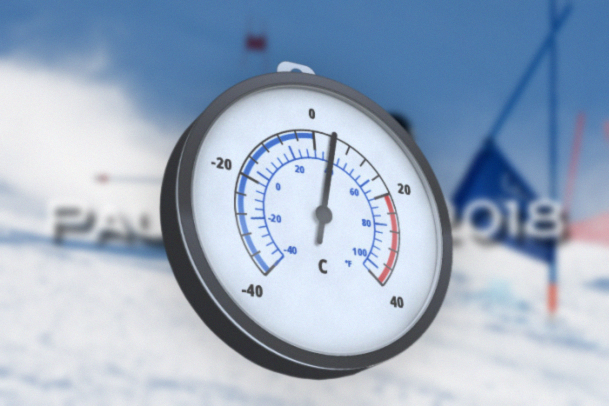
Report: 4°C
